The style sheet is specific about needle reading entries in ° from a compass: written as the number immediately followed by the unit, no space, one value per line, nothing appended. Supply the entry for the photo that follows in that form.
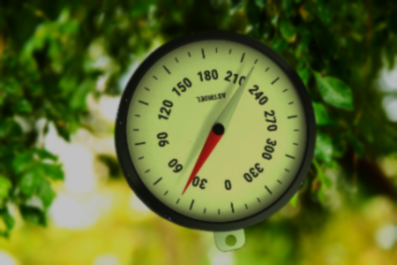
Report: 40°
